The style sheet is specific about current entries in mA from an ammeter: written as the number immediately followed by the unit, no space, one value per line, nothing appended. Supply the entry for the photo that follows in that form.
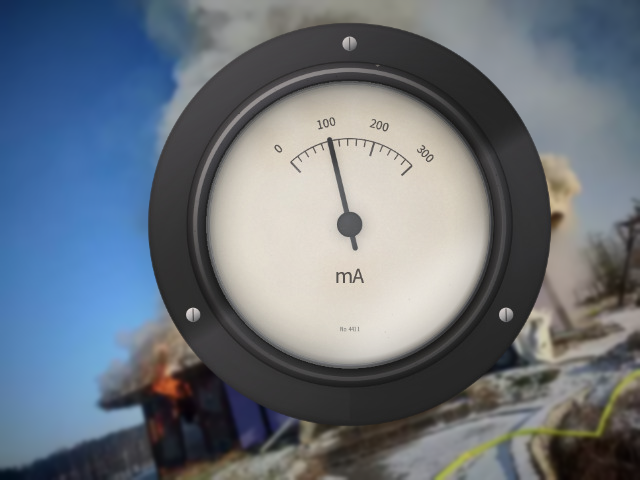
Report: 100mA
